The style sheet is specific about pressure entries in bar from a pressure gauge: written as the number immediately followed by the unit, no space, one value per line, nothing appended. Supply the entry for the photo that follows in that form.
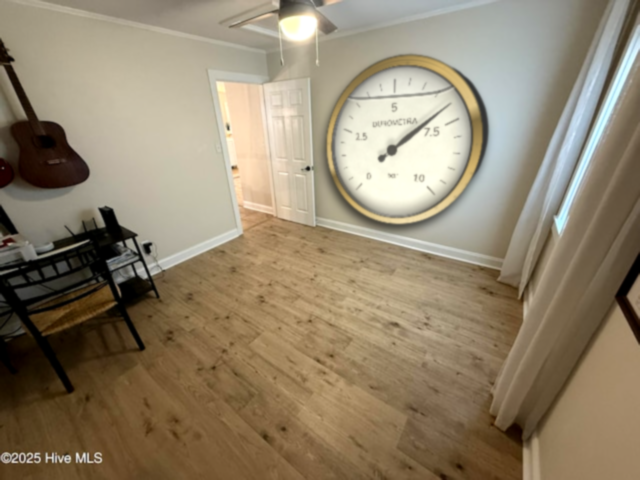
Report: 7bar
